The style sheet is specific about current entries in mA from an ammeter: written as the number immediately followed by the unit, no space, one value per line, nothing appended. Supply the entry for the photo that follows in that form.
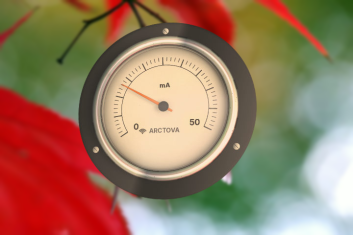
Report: 13mA
